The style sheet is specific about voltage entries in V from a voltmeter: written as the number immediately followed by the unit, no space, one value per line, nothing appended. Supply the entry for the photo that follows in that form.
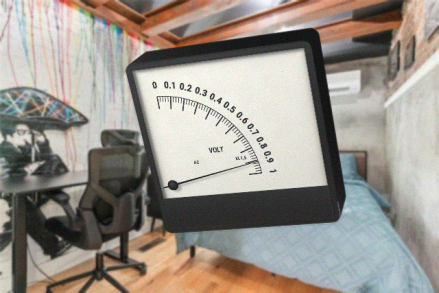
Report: 0.9V
